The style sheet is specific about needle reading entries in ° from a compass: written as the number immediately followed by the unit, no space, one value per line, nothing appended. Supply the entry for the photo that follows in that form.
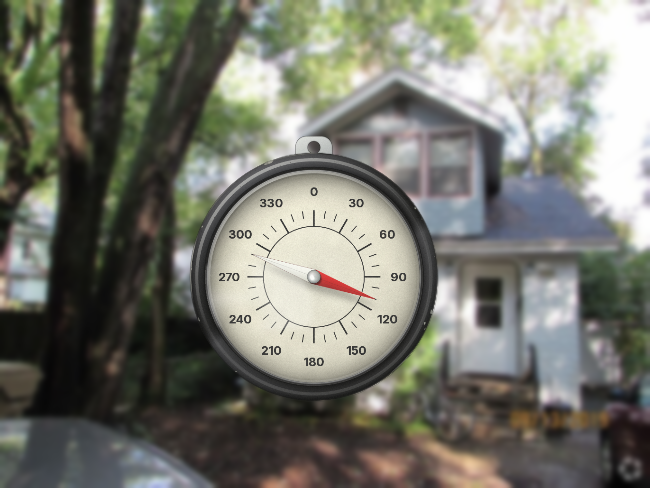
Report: 110°
